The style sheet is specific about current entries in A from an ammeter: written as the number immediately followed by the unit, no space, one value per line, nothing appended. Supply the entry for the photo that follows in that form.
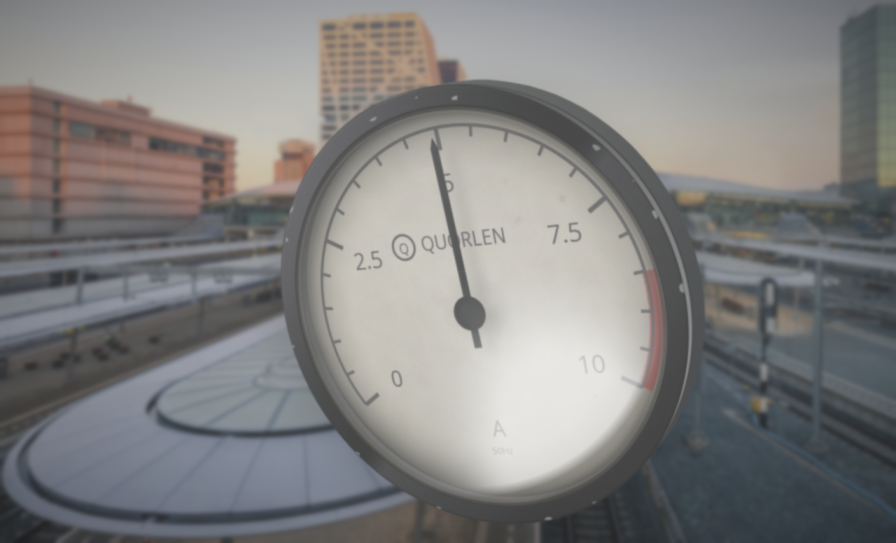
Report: 5A
